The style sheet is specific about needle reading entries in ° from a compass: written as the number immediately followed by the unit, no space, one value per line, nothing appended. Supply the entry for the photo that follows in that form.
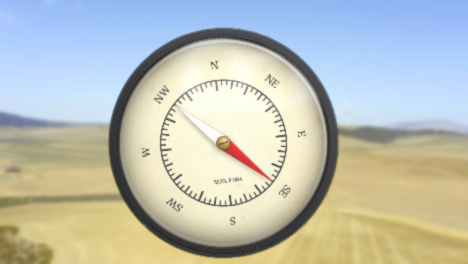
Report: 135°
